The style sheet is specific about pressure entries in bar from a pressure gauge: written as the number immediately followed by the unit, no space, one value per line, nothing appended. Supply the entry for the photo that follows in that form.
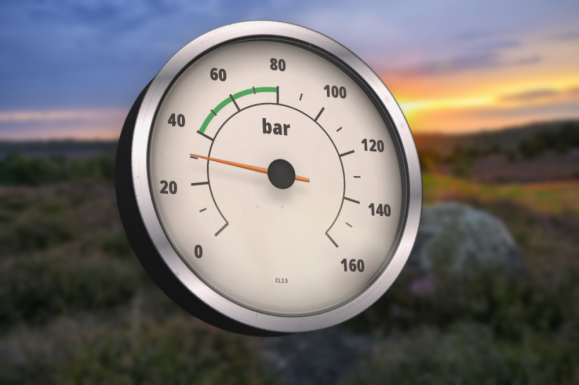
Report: 30bar
